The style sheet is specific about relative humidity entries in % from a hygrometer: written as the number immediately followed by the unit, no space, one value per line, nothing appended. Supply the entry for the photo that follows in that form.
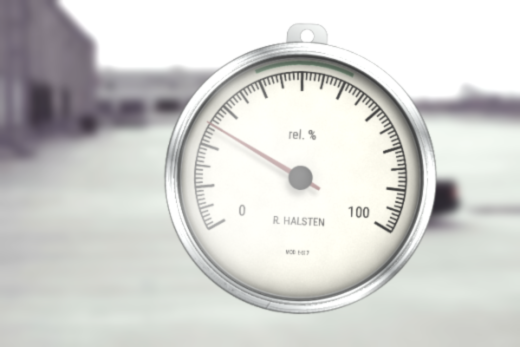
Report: 25%
